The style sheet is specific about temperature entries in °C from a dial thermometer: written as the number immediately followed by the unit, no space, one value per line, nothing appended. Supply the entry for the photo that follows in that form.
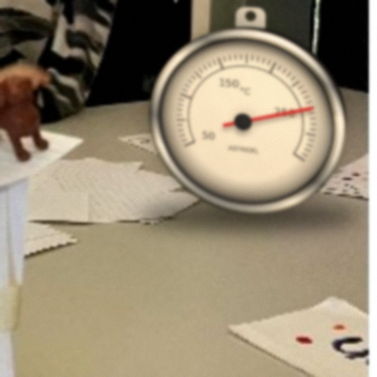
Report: 250°C
